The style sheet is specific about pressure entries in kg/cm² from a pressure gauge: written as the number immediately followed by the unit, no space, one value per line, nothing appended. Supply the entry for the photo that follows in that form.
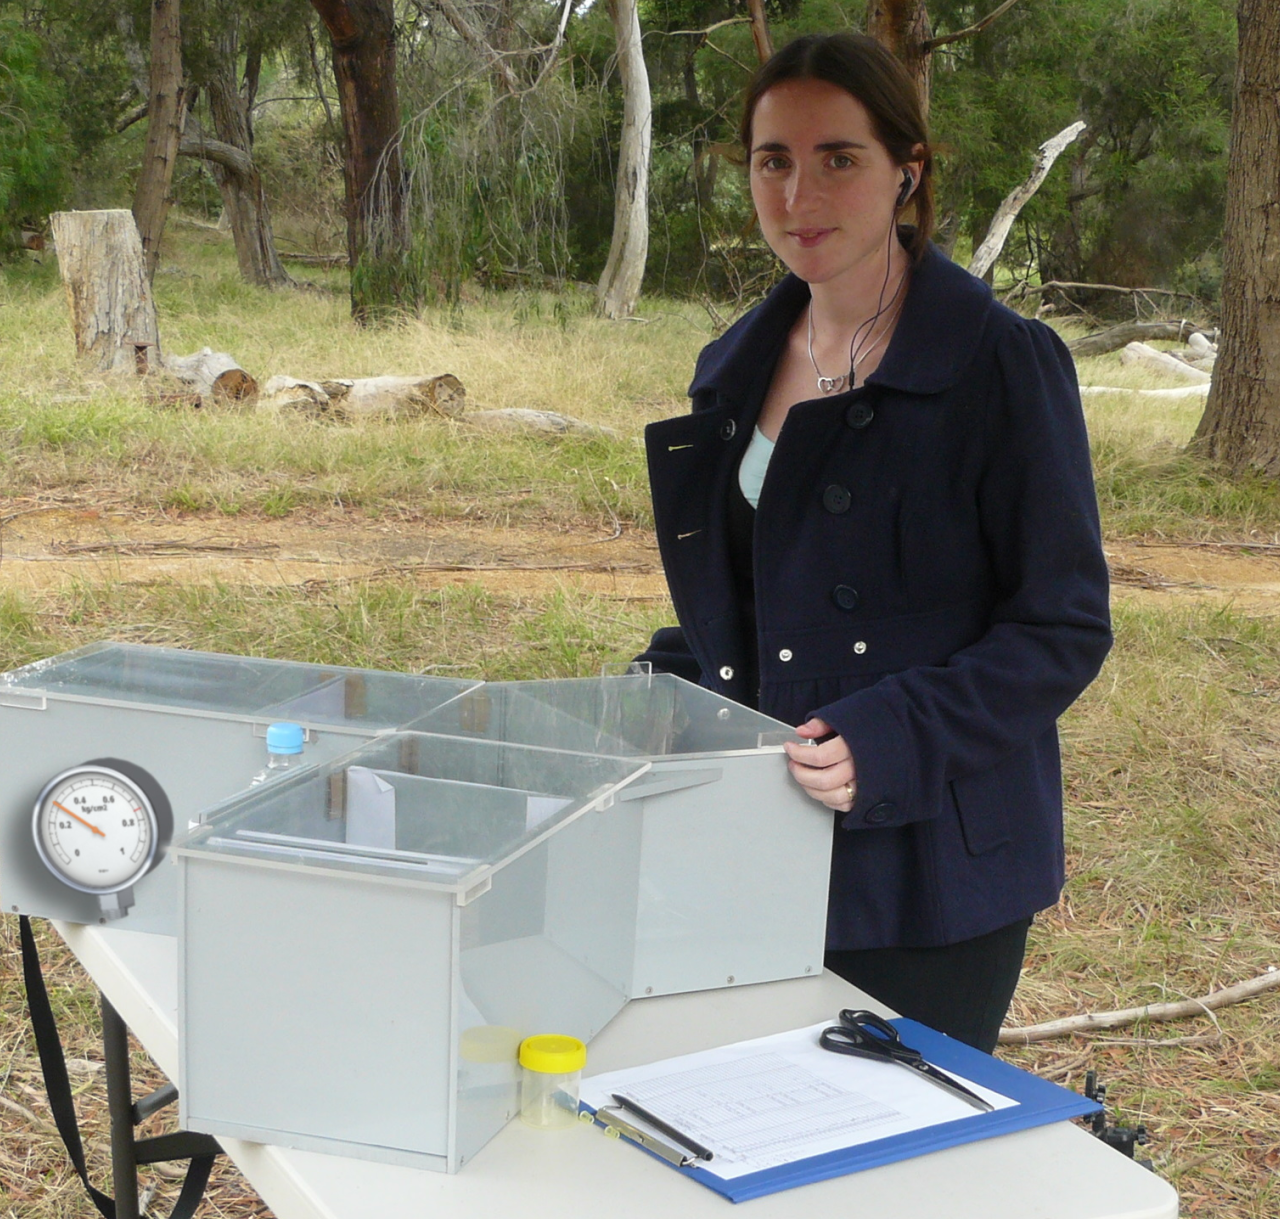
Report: 0.3kg/cm²
